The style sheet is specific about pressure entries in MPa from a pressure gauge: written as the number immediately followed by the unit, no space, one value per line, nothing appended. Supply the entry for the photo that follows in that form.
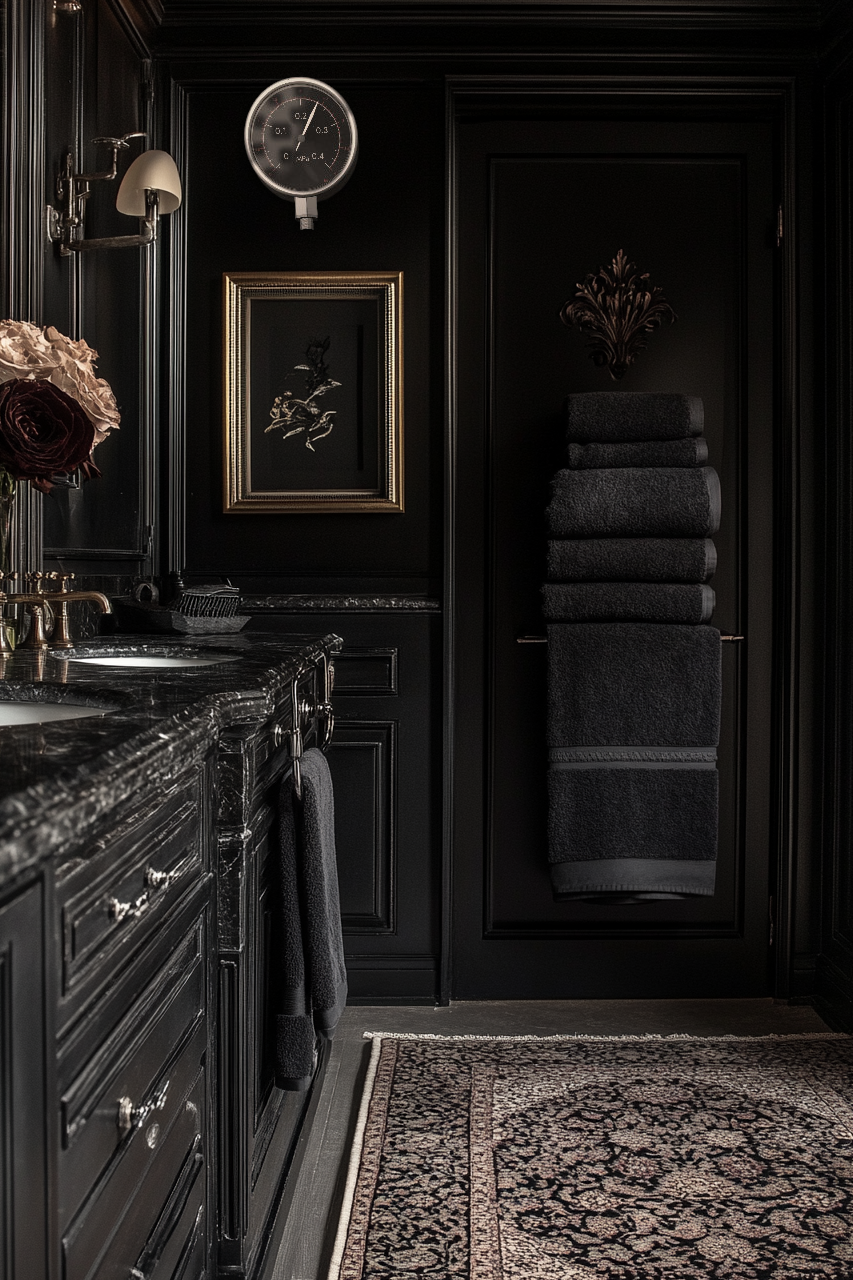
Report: 0.24MPa
